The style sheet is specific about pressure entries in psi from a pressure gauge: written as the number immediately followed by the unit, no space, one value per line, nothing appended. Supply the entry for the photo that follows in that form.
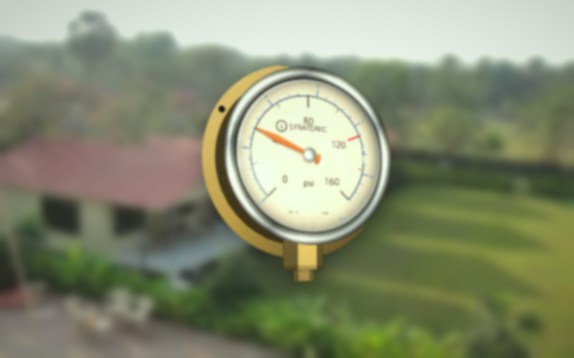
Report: 40psi
